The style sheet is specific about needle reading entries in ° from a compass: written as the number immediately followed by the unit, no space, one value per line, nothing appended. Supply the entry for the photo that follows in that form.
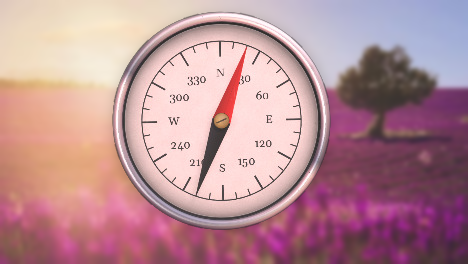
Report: 20°
